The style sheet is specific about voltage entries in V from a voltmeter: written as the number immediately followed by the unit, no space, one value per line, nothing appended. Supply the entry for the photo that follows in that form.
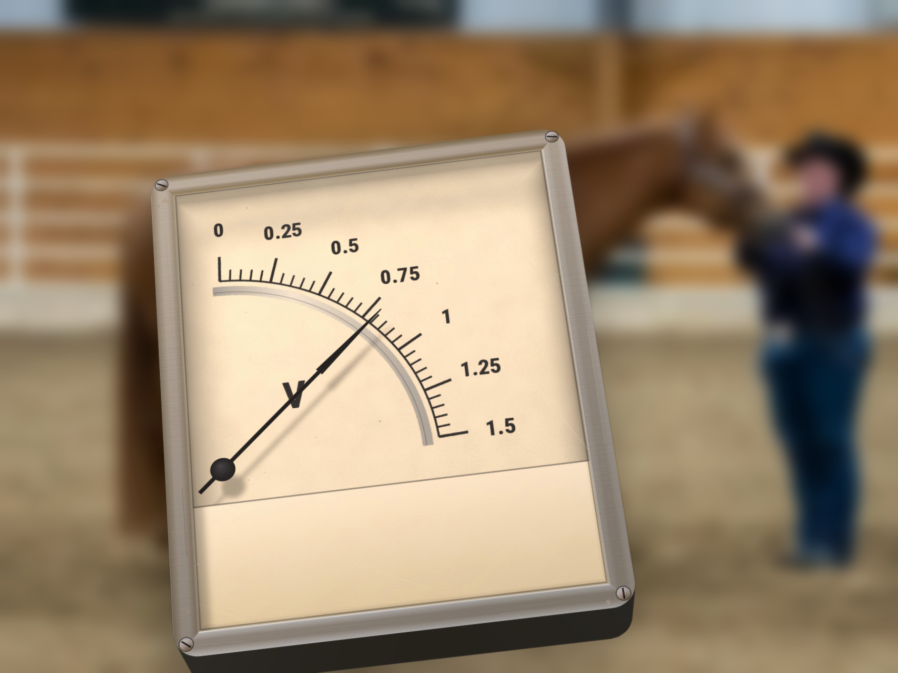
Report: 0.8V
